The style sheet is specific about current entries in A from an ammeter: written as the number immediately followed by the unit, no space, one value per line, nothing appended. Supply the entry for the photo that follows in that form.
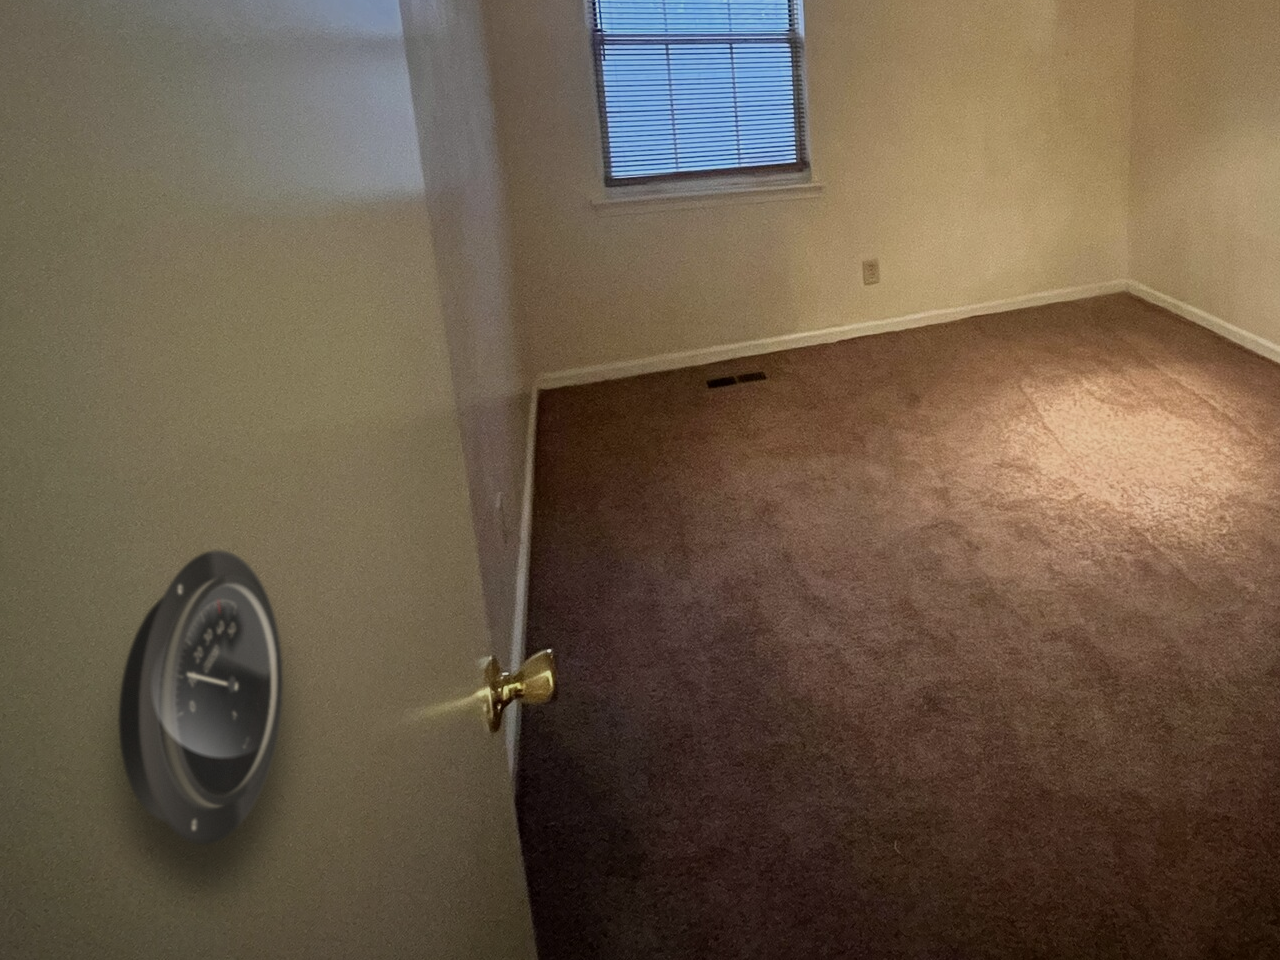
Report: 10A
